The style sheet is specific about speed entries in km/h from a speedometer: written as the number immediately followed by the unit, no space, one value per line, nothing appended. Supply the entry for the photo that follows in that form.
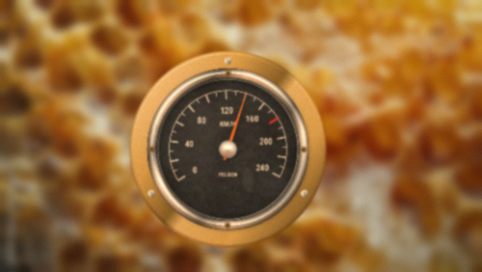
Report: 140km/h
